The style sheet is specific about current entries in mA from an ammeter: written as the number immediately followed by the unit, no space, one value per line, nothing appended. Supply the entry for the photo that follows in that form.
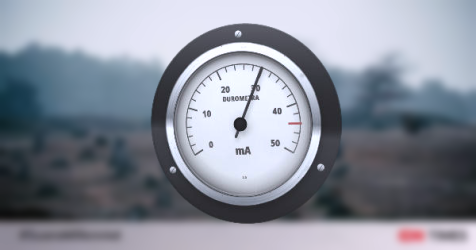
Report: 30mA
